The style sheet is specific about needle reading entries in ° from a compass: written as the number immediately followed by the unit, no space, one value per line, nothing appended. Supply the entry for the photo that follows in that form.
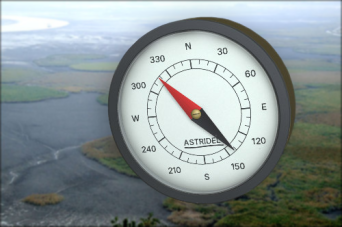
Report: 320°
